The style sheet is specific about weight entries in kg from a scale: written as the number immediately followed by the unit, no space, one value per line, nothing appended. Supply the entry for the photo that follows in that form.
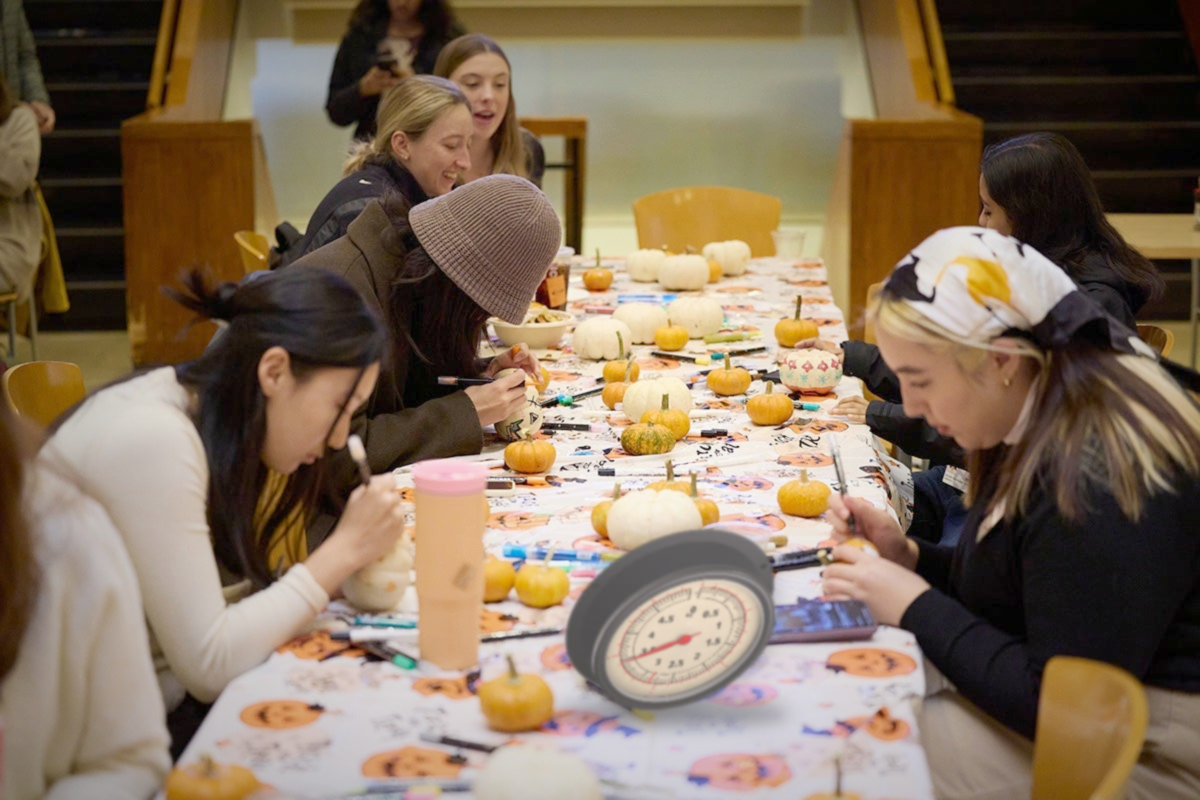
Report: 3.5kg
